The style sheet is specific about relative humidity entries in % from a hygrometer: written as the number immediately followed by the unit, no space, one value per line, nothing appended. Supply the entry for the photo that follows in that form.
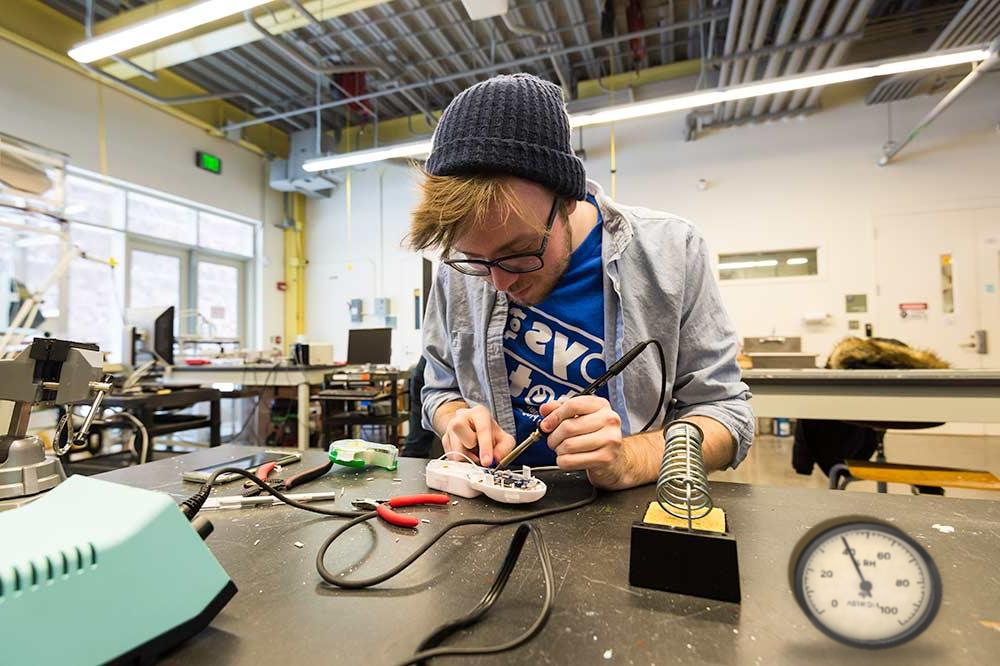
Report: 40%
